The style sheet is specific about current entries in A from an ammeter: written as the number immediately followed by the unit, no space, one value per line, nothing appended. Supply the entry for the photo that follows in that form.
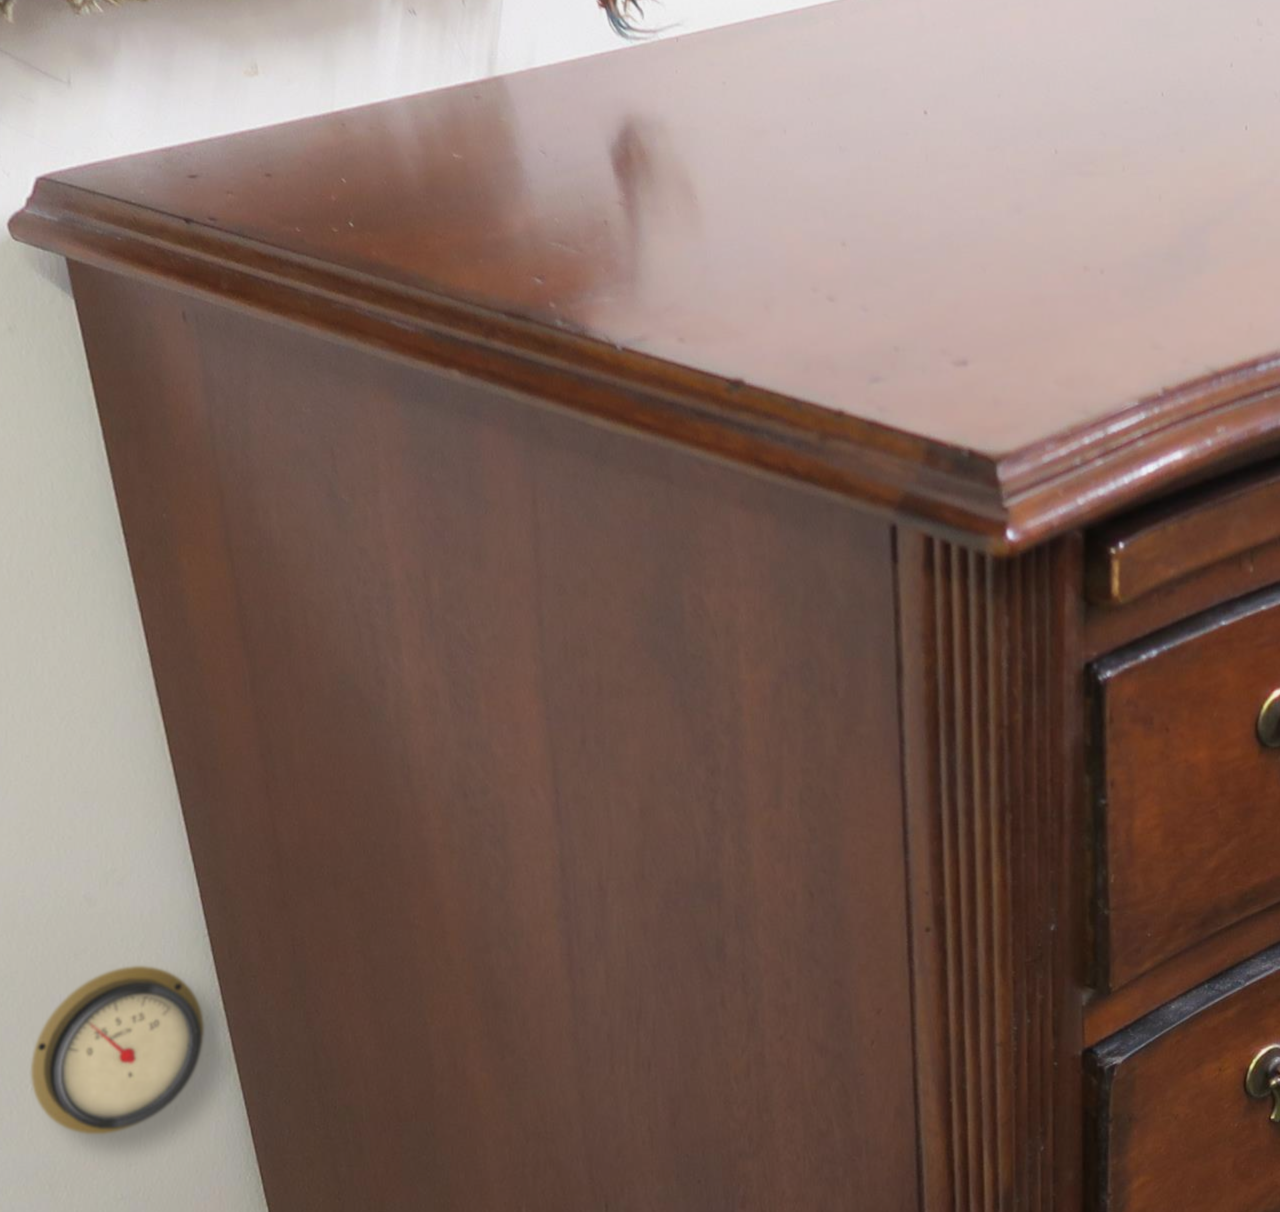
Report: 2.5A
